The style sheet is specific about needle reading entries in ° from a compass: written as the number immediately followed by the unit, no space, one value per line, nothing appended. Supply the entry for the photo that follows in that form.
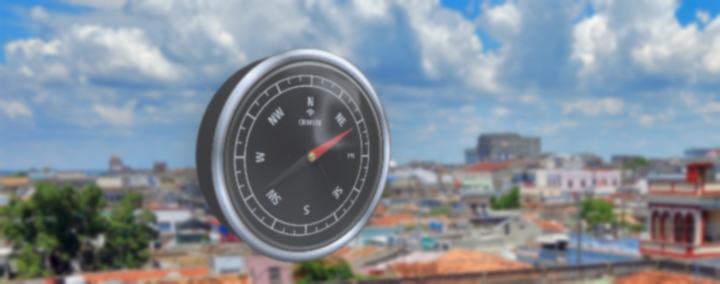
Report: 60°
